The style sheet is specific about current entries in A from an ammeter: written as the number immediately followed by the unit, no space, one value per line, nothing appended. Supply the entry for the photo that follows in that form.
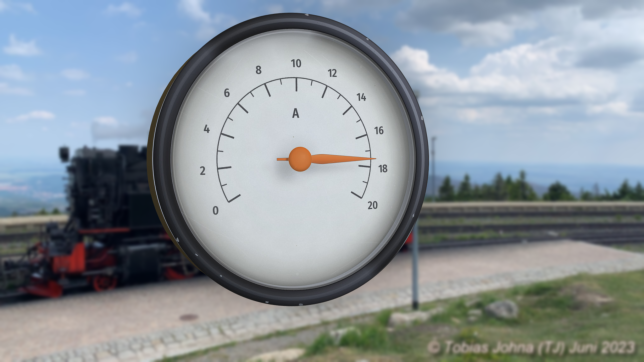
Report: 17.5A
